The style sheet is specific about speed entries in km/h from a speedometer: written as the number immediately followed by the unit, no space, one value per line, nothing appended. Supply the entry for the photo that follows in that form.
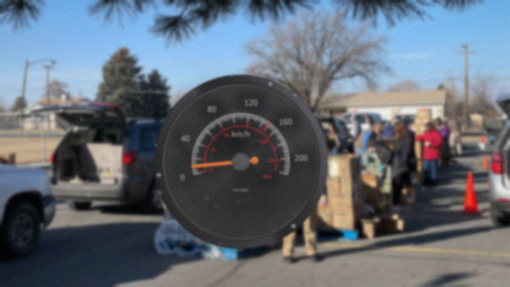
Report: 10km/h
